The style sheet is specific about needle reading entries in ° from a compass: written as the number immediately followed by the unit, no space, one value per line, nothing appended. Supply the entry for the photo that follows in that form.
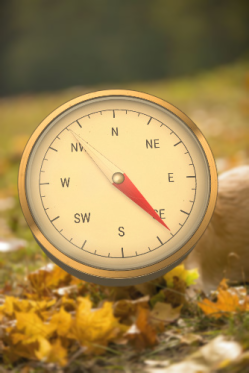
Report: 140°
